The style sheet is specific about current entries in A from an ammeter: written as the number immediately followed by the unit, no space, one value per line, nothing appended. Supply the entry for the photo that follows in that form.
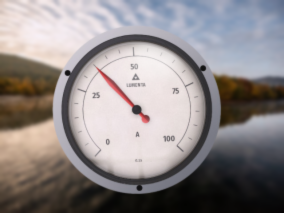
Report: 35A
